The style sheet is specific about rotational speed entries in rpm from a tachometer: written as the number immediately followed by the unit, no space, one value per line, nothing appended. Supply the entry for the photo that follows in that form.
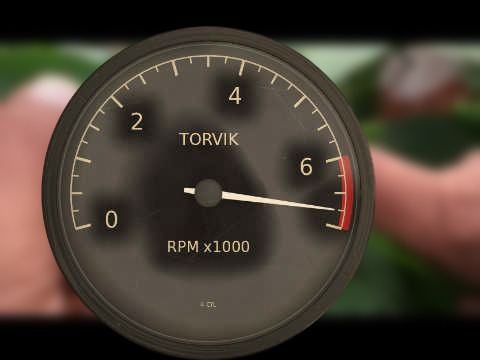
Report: 6750rpm
